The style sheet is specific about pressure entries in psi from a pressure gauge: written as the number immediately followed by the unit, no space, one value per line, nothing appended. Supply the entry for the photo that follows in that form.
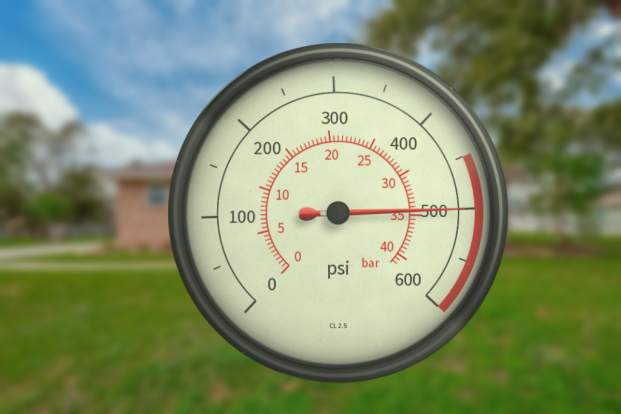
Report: 500psi
